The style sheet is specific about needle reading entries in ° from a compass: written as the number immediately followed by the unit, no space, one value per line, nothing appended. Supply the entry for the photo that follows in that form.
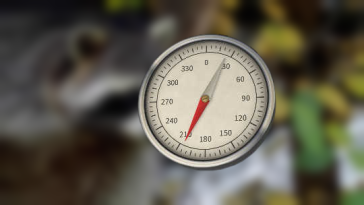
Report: 205°
